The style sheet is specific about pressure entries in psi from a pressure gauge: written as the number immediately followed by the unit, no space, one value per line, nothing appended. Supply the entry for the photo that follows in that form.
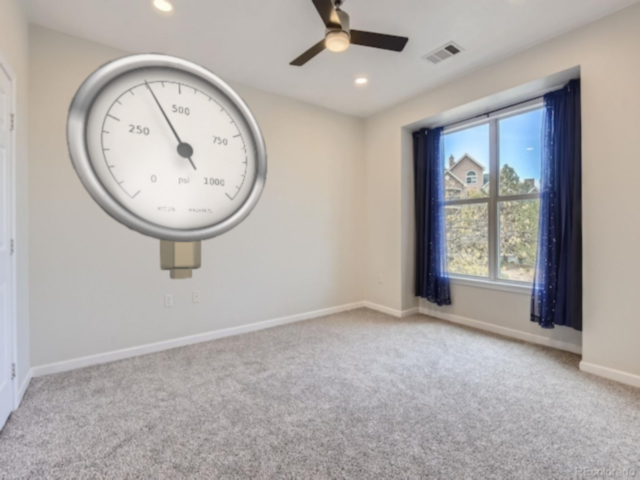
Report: 400psi
